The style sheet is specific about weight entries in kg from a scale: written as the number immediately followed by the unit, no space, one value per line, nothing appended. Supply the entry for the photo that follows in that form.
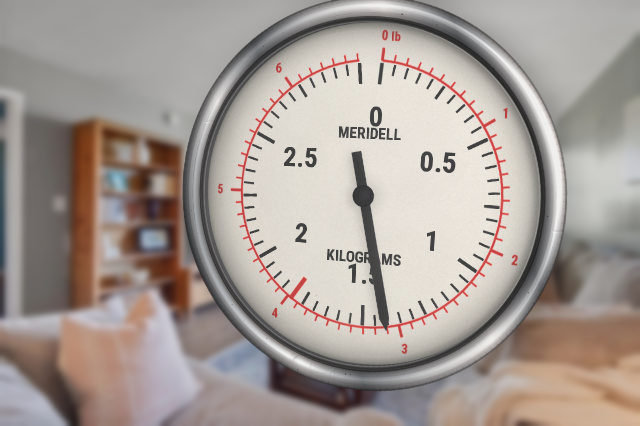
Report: 1.4kg
